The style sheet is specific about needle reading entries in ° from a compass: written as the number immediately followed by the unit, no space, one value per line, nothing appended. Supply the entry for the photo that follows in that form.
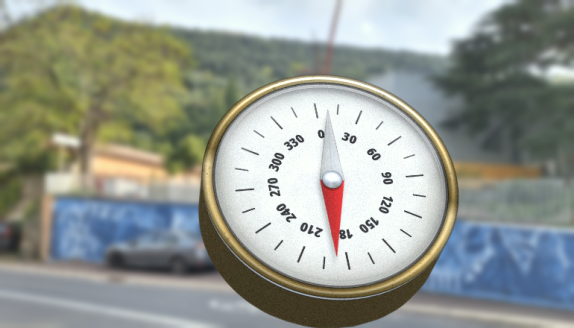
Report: 187.5°
